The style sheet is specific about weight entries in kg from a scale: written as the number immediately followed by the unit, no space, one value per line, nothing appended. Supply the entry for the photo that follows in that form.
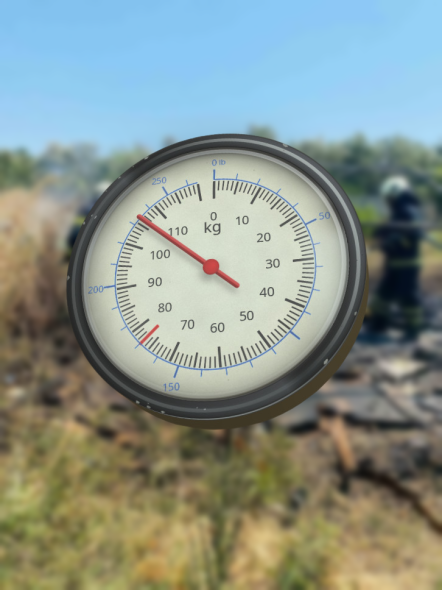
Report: 106kg
